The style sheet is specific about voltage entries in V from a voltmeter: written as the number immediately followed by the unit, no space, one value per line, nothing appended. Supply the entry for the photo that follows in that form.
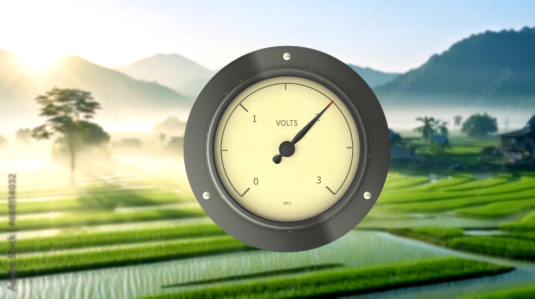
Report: 2V
